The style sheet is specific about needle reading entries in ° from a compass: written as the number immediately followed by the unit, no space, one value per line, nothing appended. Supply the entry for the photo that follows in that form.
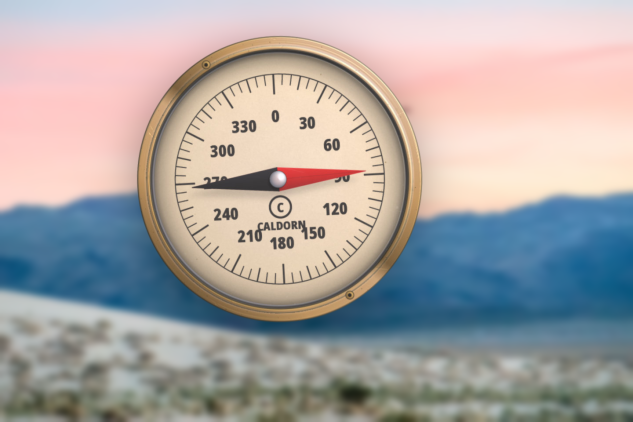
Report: 87.5°
